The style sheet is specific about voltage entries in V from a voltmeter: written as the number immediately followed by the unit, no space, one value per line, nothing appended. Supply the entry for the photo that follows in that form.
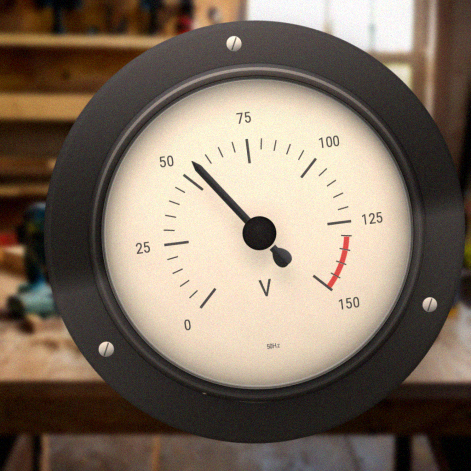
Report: 55V
